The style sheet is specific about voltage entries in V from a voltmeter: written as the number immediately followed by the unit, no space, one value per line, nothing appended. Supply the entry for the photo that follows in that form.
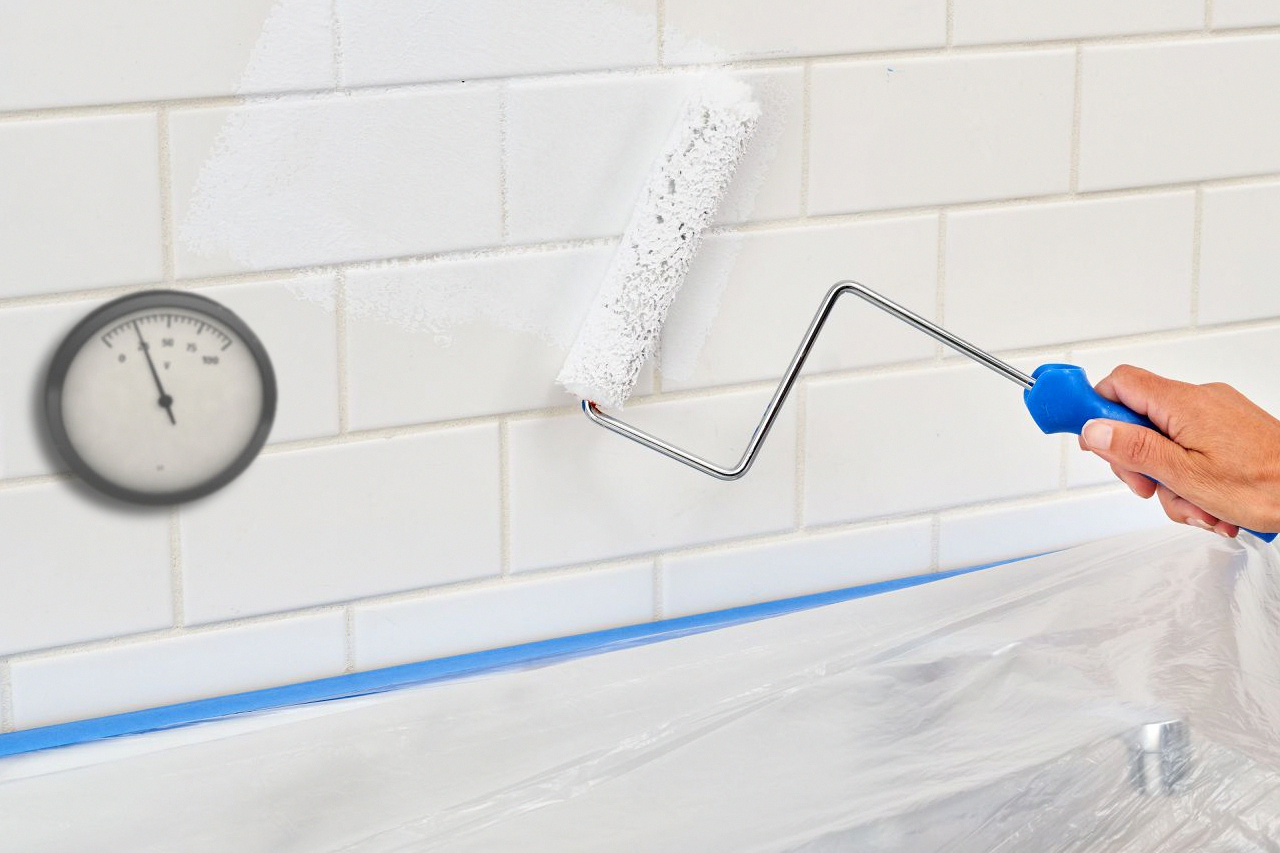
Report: 25V
